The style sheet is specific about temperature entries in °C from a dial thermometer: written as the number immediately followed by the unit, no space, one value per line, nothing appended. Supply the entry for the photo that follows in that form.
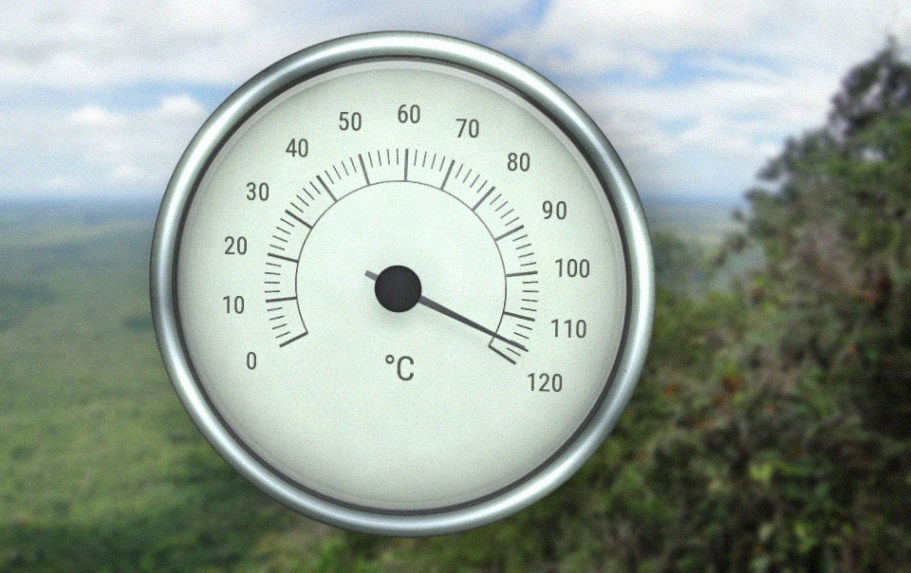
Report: 116°C
